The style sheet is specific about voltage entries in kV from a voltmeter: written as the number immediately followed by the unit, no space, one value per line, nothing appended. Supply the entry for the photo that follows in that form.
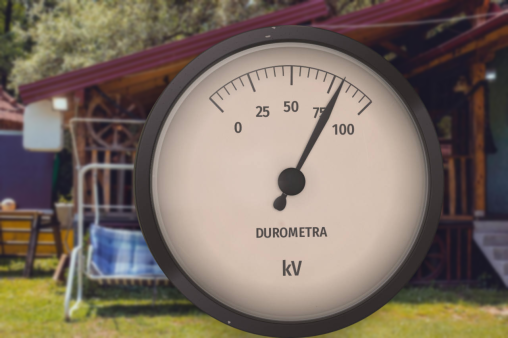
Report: 80kV
